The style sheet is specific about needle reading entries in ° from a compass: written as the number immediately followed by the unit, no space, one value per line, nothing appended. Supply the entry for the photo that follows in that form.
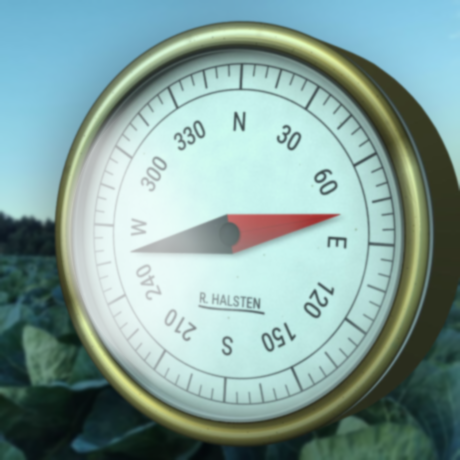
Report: 77.5°
